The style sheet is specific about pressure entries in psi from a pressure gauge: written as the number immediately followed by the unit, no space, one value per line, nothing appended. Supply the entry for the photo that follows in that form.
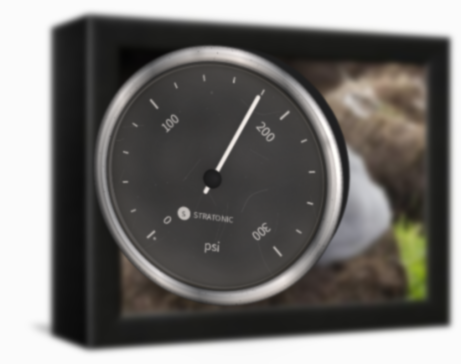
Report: 180psi
